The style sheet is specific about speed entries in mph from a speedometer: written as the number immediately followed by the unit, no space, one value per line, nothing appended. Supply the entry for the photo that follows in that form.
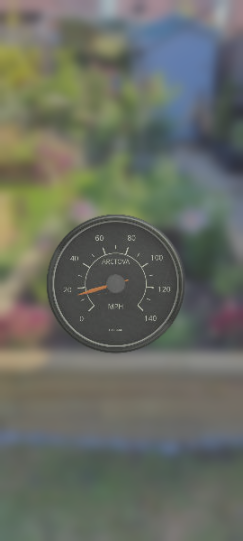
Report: 15mph
